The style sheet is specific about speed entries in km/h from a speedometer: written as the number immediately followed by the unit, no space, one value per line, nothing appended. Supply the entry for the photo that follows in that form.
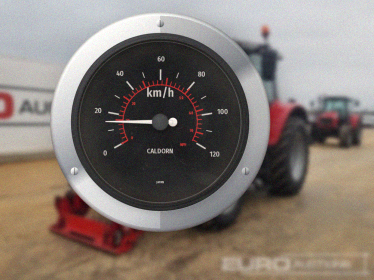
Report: 15km/h
